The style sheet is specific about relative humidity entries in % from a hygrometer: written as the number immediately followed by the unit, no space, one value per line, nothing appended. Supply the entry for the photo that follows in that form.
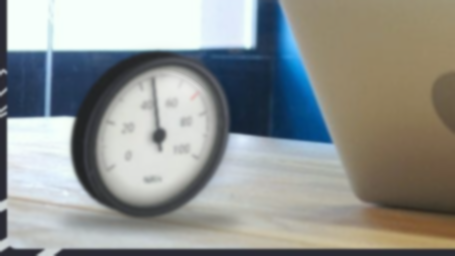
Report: 45%
